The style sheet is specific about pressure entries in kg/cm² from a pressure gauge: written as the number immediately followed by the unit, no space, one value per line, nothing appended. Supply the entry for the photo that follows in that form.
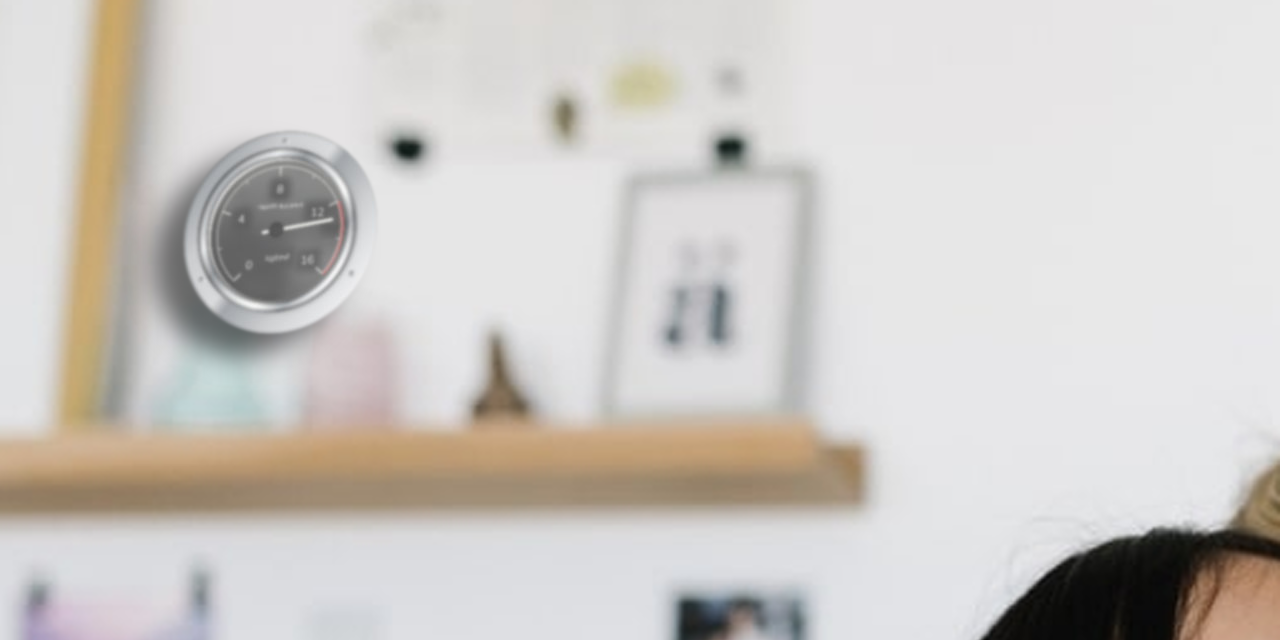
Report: 13kg/cm²
